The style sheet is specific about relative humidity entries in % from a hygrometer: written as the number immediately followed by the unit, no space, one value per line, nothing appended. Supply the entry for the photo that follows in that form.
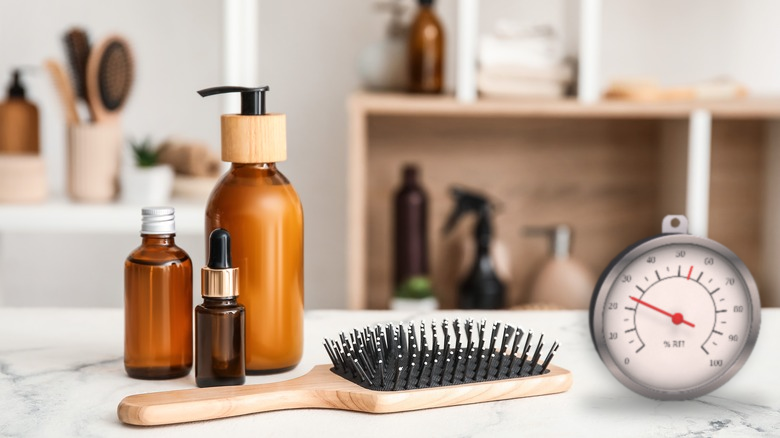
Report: 25%
